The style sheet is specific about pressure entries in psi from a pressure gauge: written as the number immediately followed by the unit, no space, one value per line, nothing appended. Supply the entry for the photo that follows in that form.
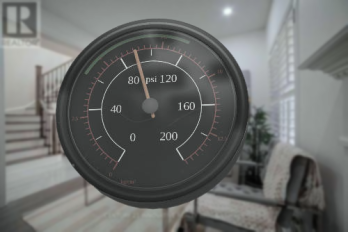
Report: 90psi
